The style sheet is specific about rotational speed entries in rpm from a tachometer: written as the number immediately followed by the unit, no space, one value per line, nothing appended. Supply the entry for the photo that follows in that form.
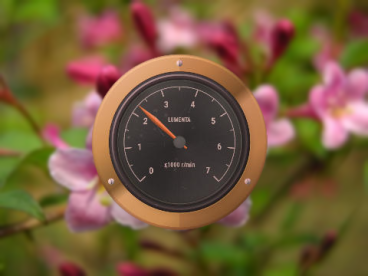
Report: 2250rpm
